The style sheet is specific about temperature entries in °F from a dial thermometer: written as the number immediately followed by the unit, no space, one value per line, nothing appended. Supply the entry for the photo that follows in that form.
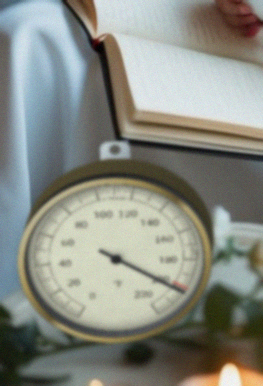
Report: 200°F
